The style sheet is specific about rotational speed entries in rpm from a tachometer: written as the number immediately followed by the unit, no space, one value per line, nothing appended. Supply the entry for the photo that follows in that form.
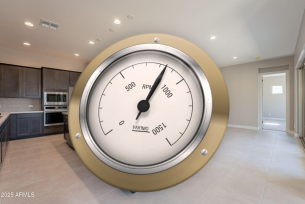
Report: 850rpm
